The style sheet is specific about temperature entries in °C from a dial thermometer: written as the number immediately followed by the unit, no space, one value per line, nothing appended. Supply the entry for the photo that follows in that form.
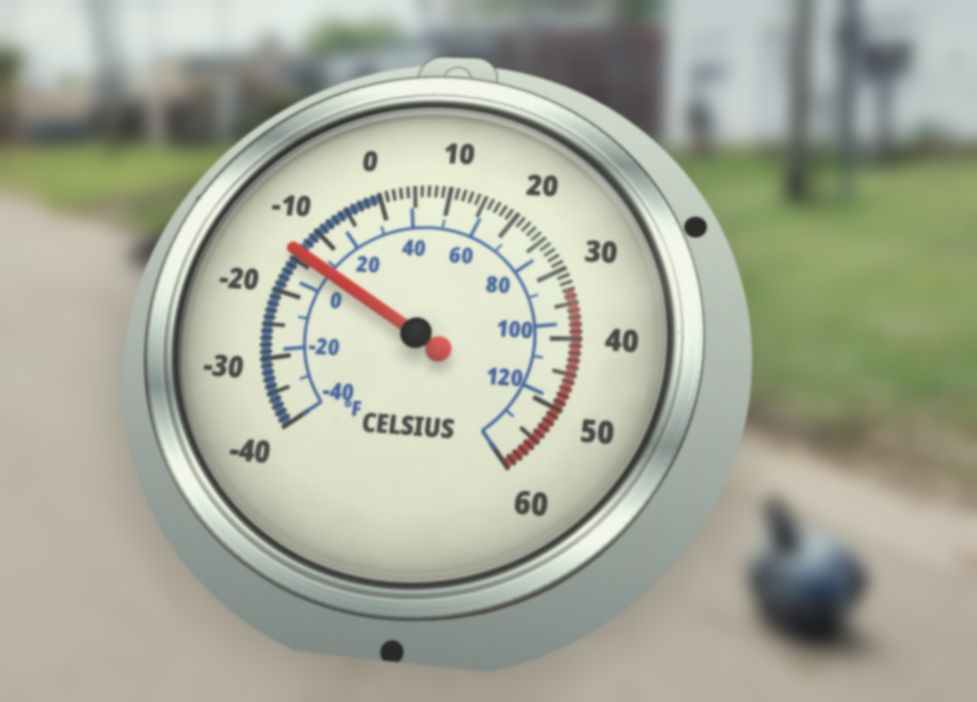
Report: -14°C
